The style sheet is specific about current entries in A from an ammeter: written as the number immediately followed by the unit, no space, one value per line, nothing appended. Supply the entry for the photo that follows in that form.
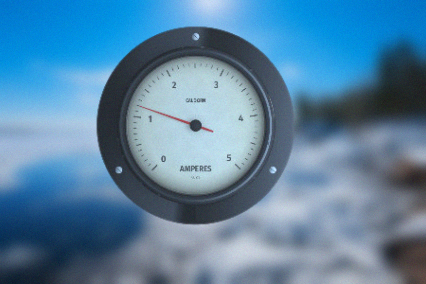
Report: 1.2A
